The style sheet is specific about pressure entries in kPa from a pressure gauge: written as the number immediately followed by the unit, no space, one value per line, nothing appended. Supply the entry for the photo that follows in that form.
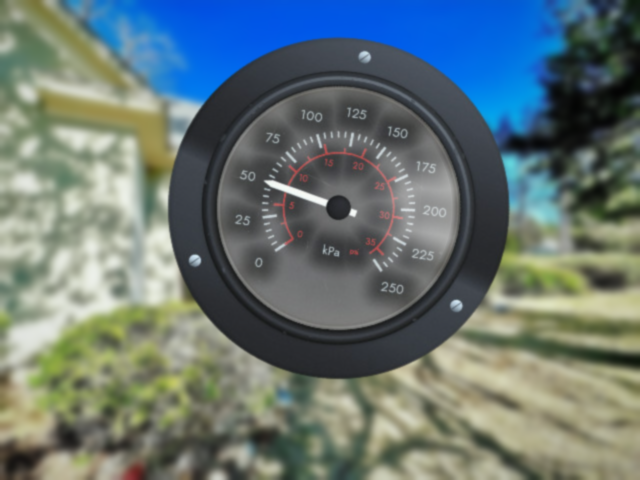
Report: 50kPa
